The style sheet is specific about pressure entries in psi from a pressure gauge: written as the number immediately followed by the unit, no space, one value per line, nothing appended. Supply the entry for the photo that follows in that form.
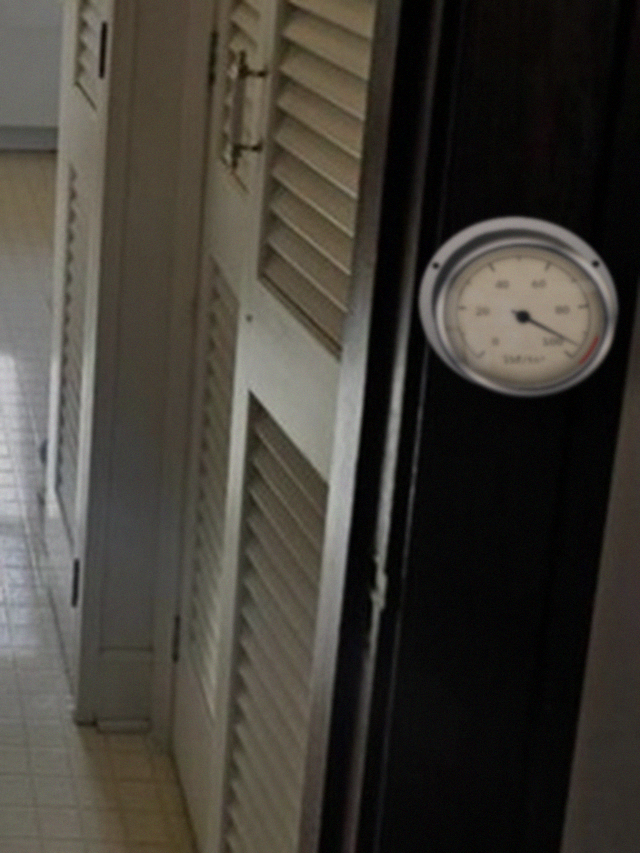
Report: 95psi
